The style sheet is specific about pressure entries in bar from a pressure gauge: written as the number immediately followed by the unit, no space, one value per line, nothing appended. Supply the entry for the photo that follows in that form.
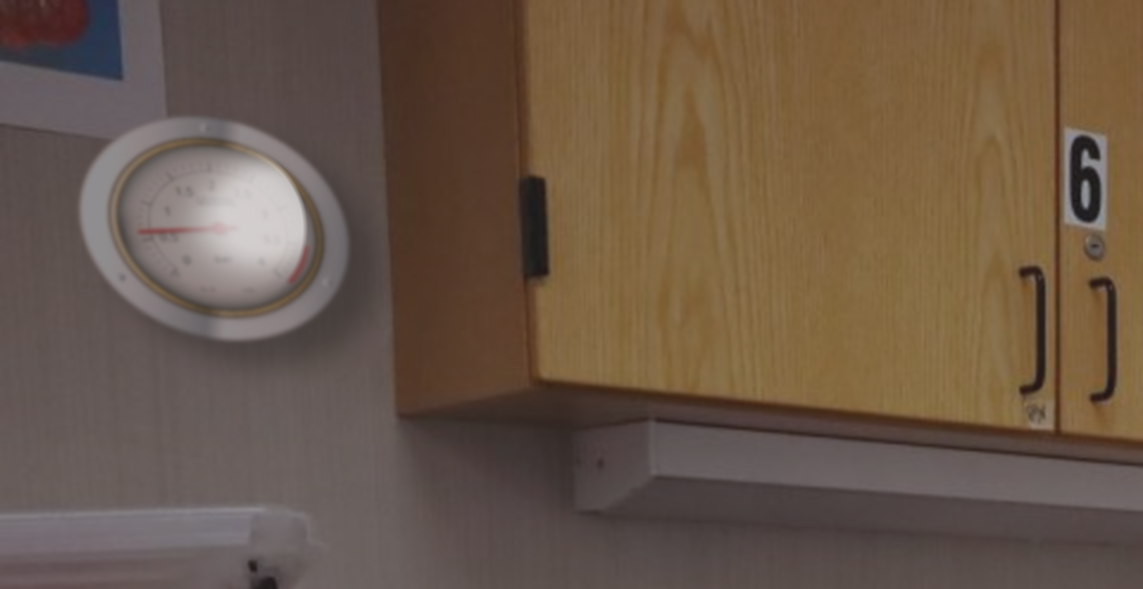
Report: 0.6bar
